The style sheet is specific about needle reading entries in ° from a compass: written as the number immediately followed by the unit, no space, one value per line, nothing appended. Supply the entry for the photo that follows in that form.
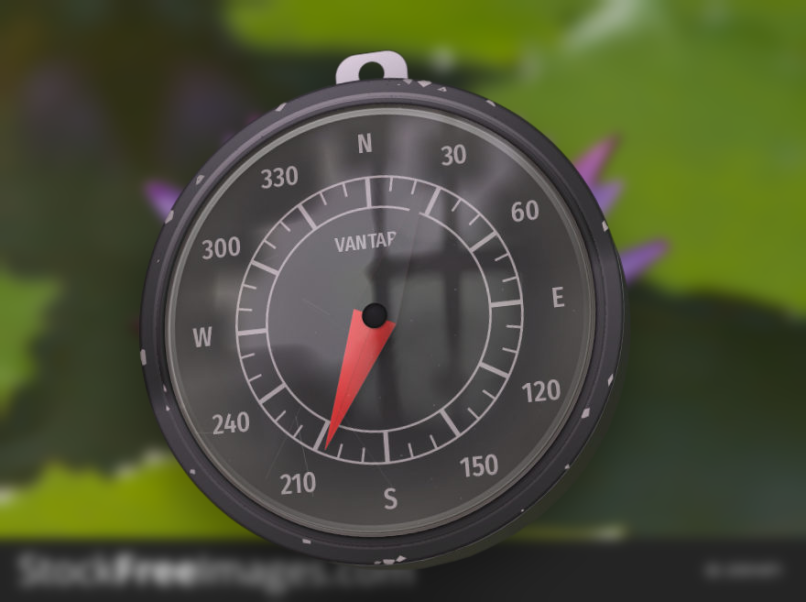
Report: 205°
